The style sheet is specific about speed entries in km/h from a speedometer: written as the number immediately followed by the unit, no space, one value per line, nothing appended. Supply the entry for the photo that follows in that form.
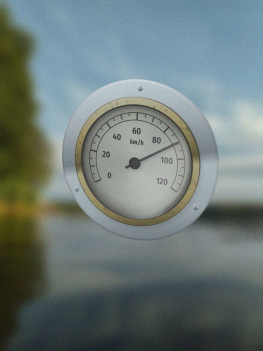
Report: 90km/h
